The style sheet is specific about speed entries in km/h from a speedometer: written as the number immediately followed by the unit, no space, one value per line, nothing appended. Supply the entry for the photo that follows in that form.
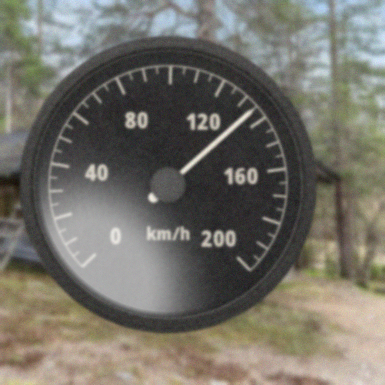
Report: 135km/h
